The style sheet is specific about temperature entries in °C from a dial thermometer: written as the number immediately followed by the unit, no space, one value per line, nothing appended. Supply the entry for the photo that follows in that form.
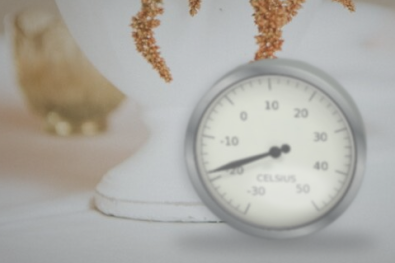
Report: -18°C
